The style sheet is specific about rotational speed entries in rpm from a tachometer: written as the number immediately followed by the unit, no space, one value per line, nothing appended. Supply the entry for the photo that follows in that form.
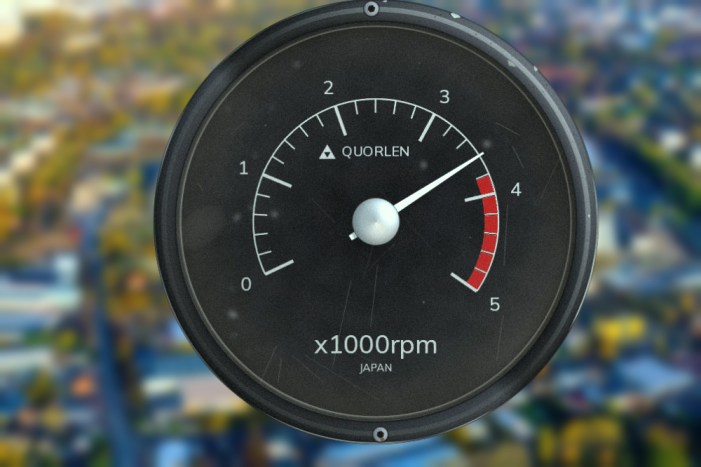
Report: 3600rpm
